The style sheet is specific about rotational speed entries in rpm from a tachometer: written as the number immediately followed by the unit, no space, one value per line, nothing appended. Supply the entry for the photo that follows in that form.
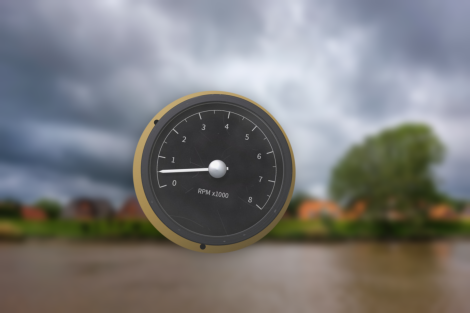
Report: 500rpm
